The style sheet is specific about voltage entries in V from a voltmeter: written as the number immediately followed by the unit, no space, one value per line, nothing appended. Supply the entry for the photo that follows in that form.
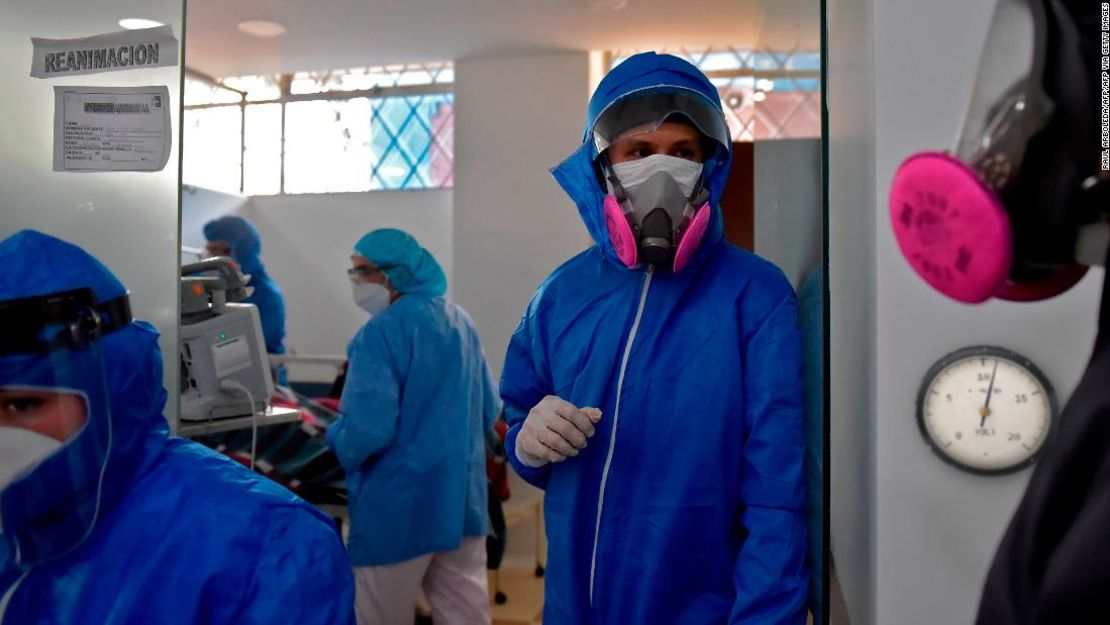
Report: 11V
